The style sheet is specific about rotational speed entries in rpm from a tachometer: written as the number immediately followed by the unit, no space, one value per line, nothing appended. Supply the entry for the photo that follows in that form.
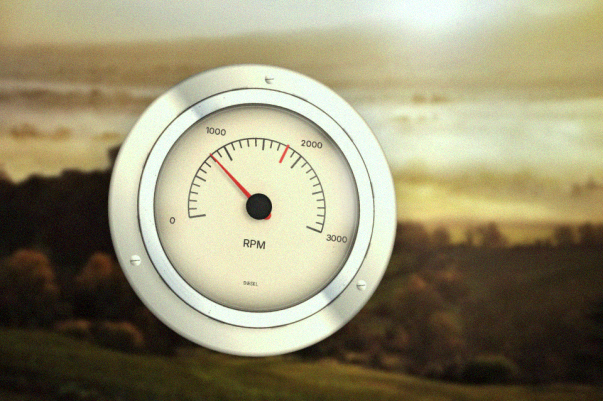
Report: 800rpm
